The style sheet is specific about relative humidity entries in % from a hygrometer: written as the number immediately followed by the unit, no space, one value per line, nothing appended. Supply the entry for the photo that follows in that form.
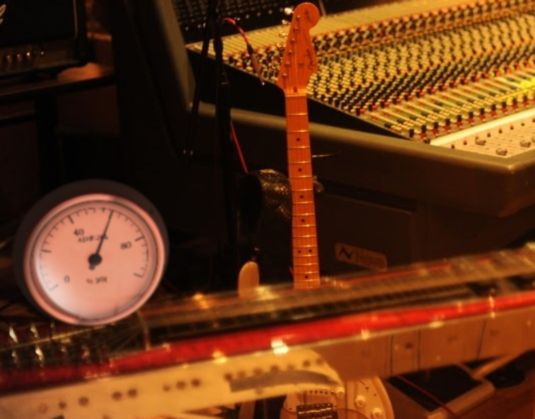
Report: 60%
